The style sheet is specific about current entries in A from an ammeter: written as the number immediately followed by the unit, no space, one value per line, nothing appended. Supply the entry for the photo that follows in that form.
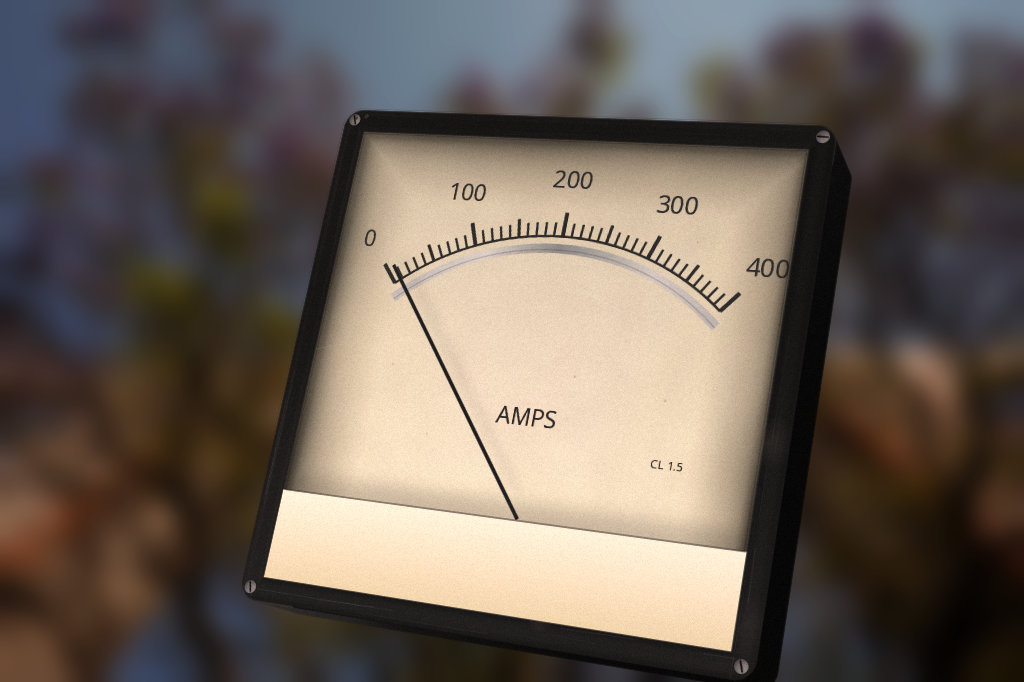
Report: 10A
